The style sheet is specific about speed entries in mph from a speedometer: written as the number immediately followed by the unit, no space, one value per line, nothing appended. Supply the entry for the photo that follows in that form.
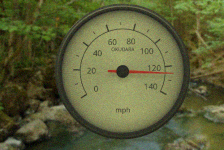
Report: 125mph
